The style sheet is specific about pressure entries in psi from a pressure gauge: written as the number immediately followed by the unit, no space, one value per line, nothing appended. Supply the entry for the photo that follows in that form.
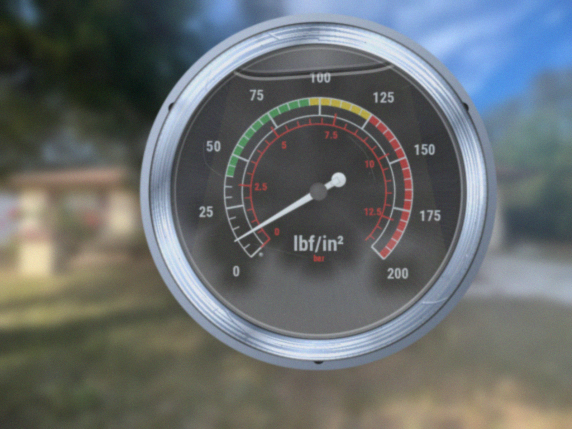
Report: 10psi
